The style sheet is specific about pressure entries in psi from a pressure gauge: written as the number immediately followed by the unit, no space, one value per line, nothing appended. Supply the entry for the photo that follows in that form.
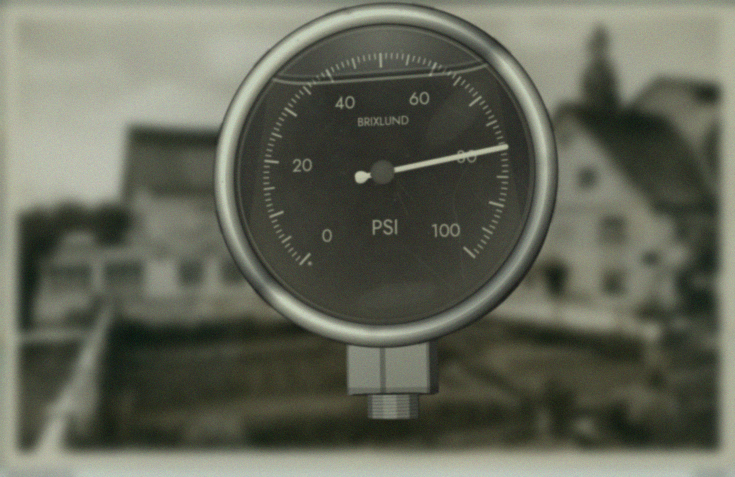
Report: 80psi
